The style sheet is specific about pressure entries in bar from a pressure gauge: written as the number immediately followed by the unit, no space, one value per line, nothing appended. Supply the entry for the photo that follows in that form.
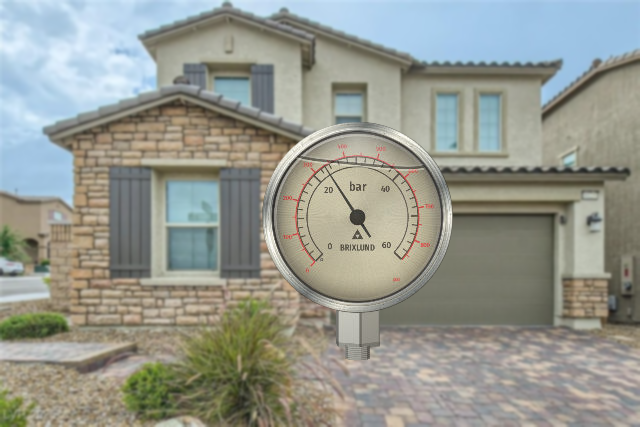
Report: 23bar
